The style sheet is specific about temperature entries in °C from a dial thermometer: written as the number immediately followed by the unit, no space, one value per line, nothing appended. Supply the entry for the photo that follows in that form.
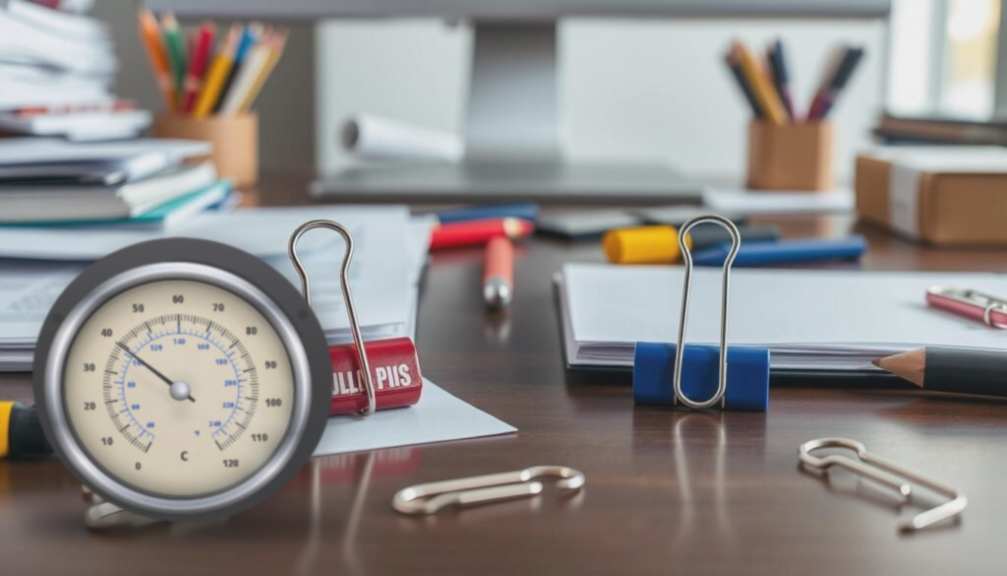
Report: 40°C
